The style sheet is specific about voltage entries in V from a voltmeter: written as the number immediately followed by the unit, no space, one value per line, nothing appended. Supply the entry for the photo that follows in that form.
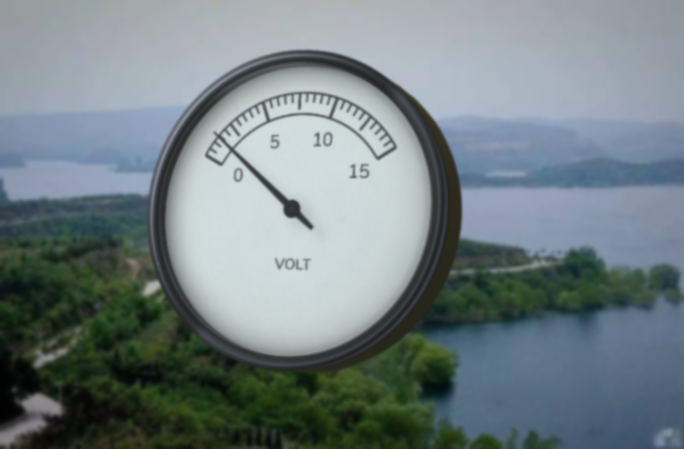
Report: 1.5V
